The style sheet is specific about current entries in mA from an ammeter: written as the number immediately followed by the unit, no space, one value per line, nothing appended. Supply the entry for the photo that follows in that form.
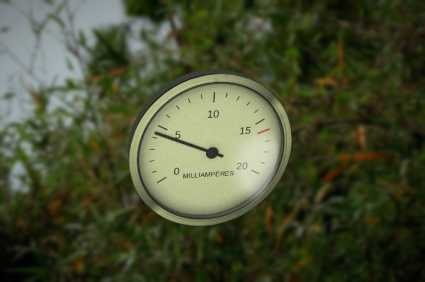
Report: 4.5mA
